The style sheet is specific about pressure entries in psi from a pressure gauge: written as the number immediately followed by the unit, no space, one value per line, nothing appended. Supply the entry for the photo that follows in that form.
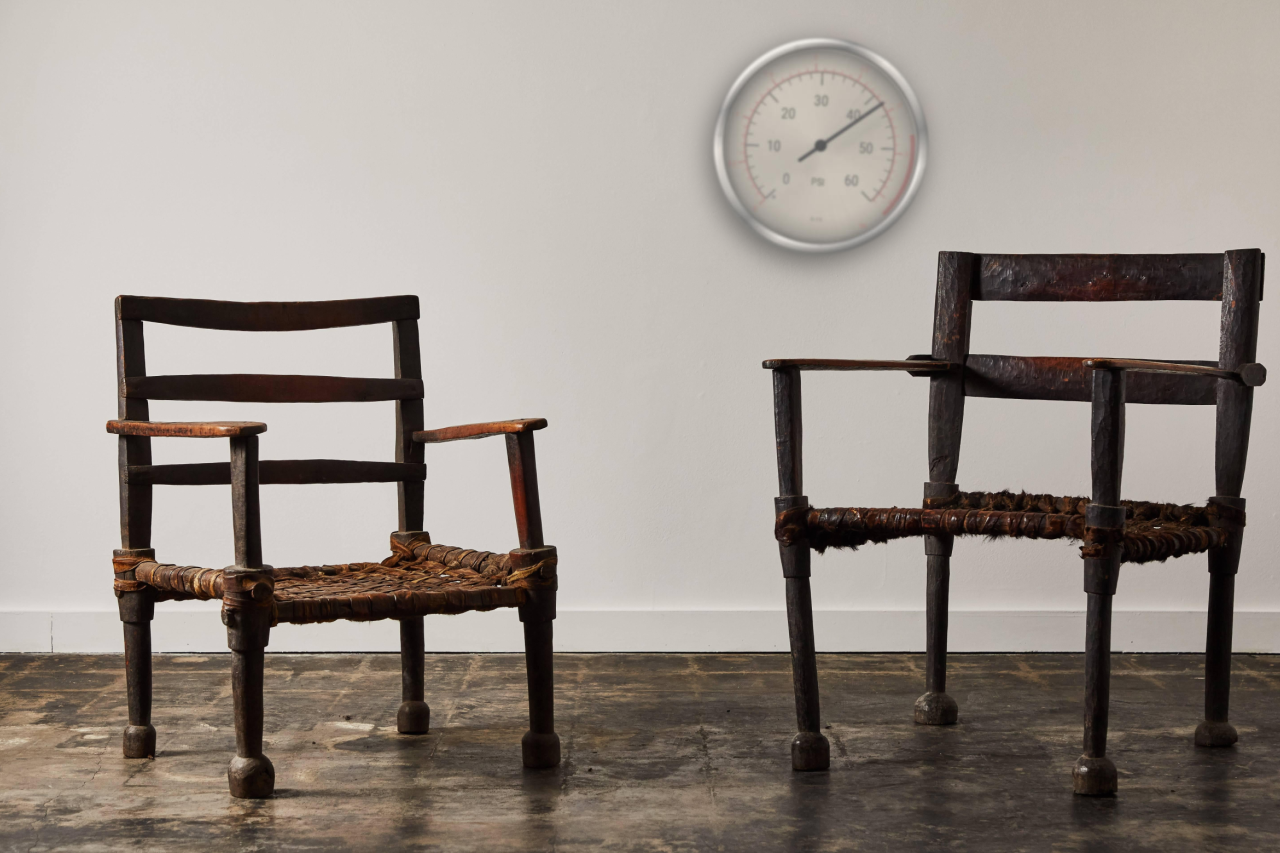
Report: 42psi
